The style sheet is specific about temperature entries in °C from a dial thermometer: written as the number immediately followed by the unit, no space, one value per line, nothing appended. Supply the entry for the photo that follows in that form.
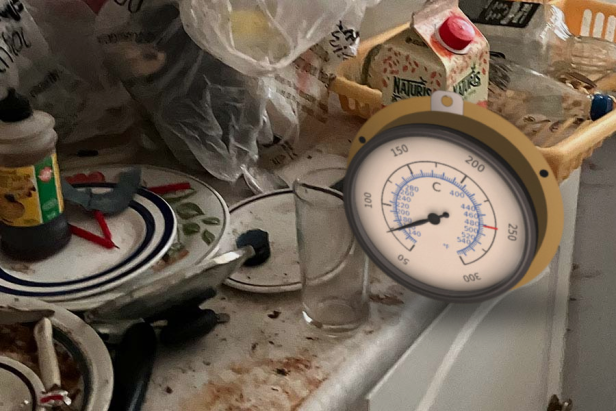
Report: 75°C
